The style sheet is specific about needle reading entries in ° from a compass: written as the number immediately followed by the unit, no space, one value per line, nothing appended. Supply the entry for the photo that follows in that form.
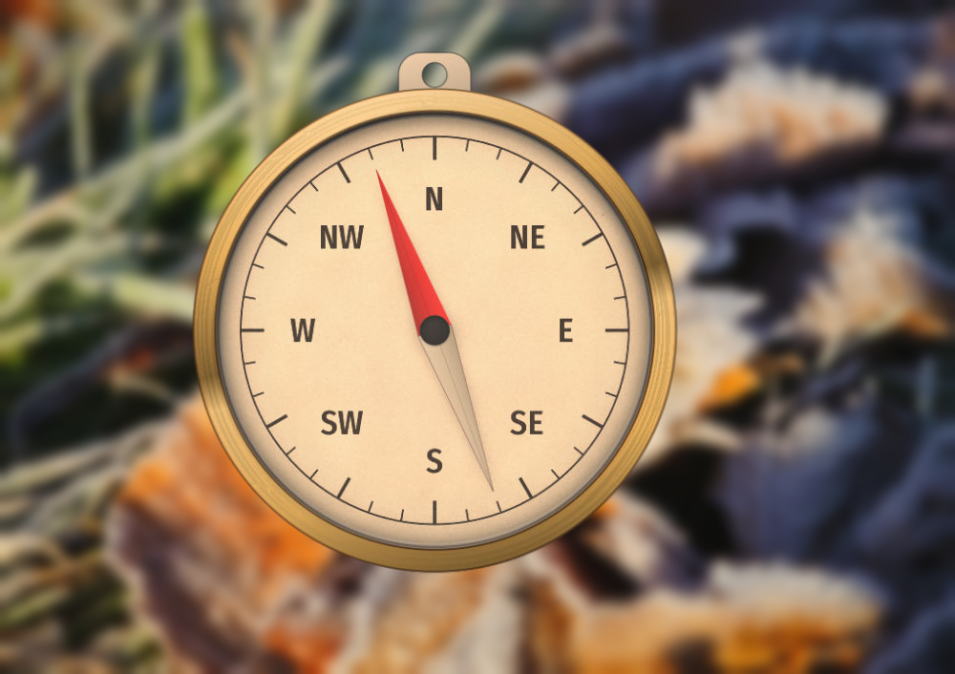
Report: 340°
